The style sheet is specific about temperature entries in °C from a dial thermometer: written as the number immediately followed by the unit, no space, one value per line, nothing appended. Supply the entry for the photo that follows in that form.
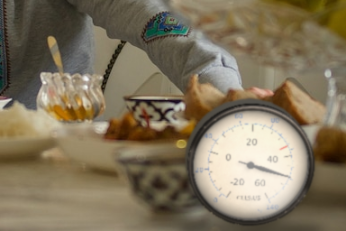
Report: 48°C
